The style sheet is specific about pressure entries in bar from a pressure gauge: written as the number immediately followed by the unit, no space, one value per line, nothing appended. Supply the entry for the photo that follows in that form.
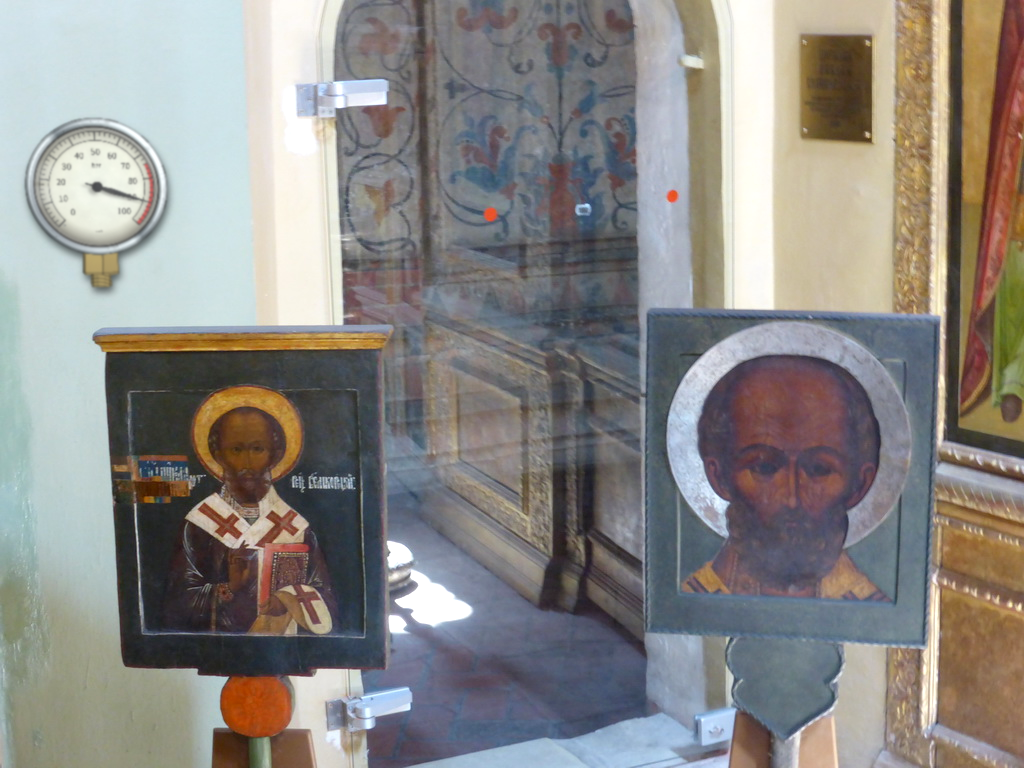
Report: 90bar
